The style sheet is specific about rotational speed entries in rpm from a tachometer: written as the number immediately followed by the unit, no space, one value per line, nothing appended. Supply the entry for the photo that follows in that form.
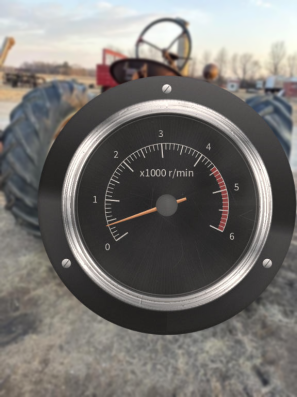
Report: 400rpm
